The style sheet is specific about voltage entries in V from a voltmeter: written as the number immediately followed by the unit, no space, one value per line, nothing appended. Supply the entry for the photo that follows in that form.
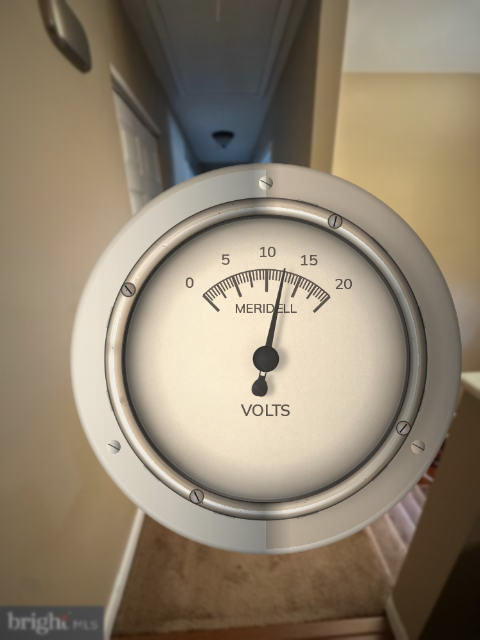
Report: 12.5V
